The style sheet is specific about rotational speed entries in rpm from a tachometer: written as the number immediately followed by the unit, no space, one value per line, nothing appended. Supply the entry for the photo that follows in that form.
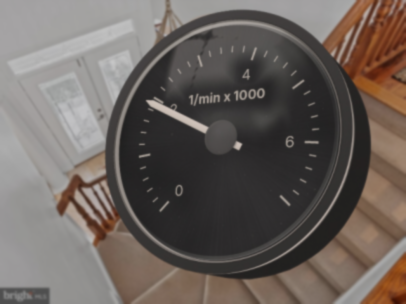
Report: 1900rpm
